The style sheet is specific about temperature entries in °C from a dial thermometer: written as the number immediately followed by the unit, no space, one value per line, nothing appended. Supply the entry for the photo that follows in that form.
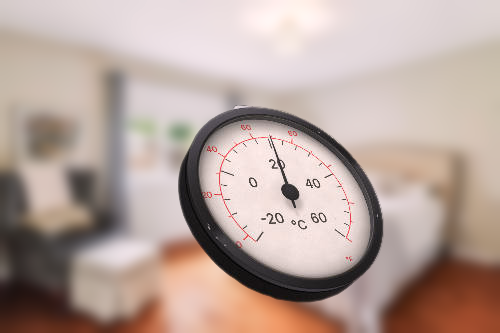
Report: 20°C
